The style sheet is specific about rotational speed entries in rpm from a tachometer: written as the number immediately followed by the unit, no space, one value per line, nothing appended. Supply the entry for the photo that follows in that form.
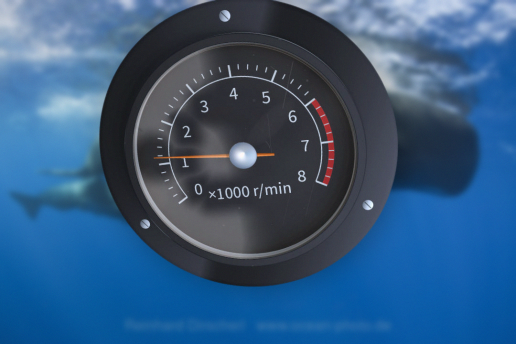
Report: 1200rpm
